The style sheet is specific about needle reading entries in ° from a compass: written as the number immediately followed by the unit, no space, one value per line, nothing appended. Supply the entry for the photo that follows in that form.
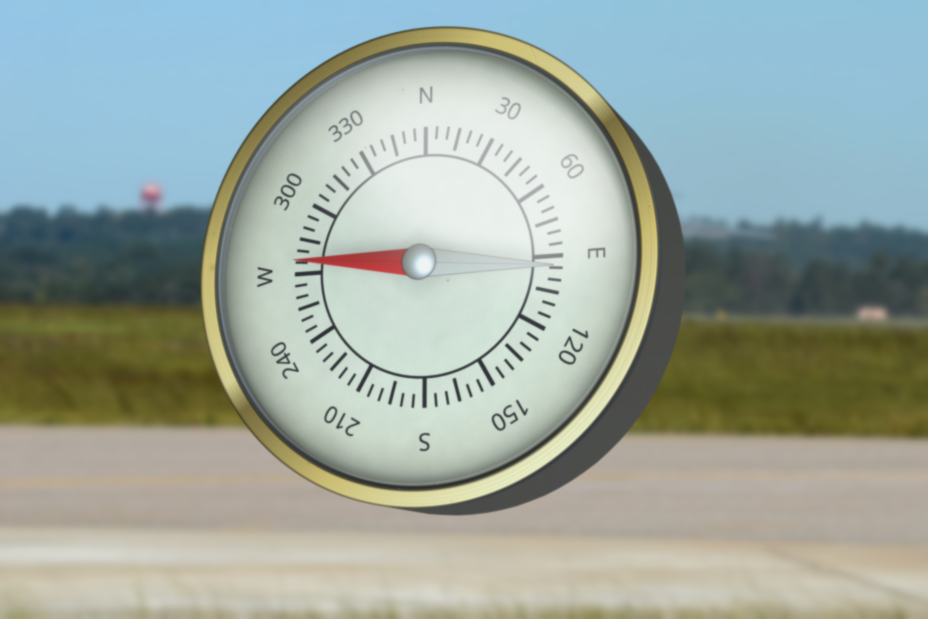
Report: 275°
